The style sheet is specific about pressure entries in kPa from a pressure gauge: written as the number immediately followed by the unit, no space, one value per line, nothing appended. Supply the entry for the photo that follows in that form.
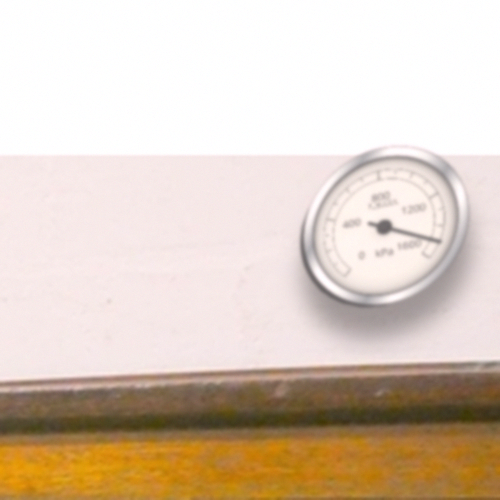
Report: 1500kPa
